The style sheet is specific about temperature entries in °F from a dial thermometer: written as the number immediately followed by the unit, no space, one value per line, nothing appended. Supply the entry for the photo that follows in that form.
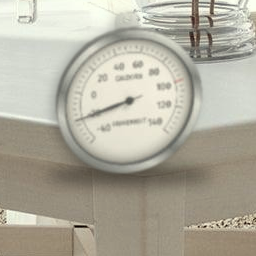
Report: -20°F
